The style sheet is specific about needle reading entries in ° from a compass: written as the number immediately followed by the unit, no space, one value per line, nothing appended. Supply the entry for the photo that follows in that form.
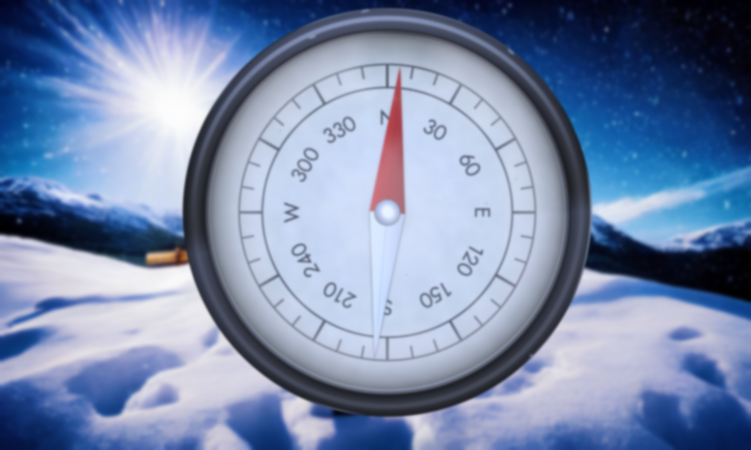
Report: 5°
